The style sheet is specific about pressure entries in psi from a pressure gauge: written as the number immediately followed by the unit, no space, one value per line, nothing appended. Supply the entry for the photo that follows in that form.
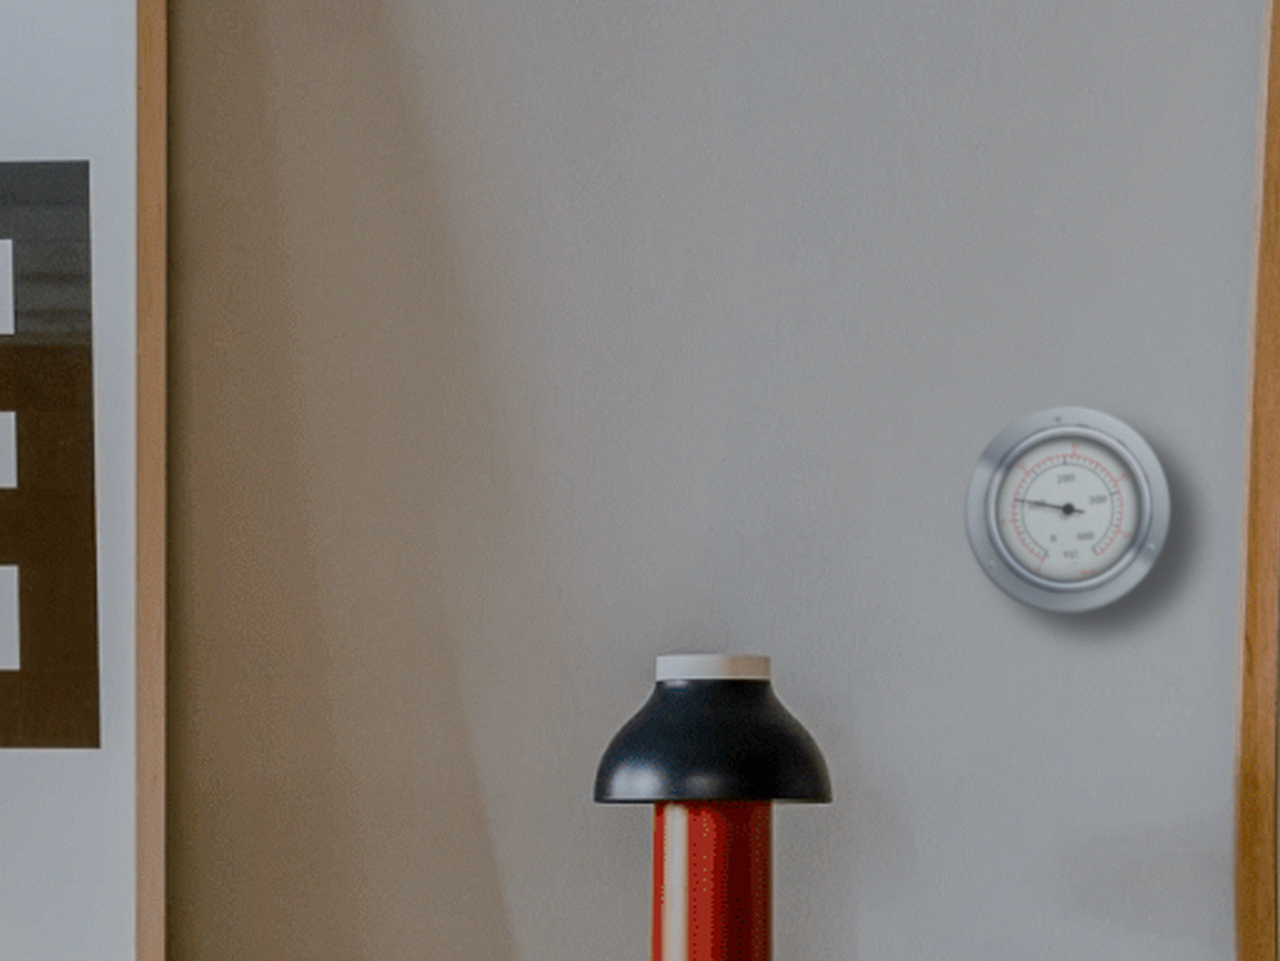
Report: 100psi
